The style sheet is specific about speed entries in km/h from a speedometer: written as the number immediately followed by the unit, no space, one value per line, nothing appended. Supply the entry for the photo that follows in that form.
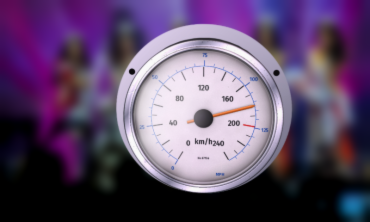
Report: 180km/h
